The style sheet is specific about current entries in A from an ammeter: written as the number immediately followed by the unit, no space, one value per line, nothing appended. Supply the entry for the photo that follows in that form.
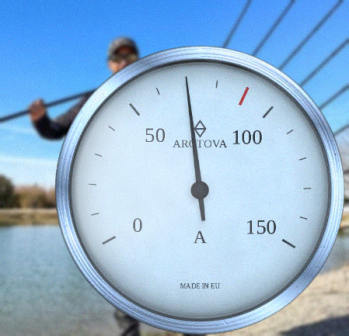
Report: 70A
